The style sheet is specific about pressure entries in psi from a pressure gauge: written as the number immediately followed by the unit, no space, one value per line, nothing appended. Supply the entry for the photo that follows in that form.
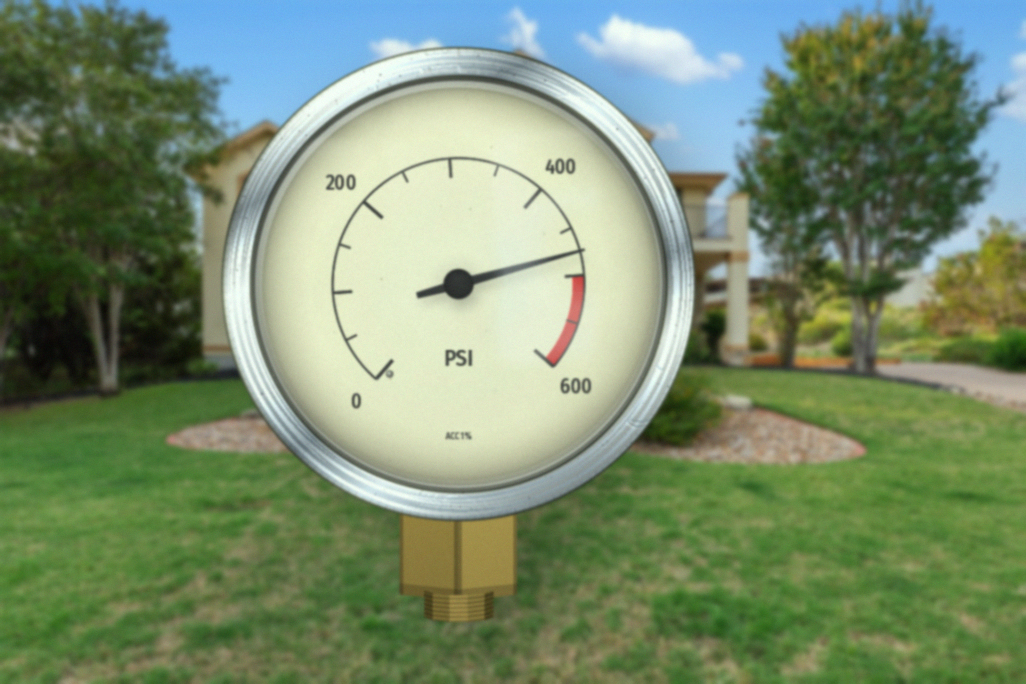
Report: 475psi
